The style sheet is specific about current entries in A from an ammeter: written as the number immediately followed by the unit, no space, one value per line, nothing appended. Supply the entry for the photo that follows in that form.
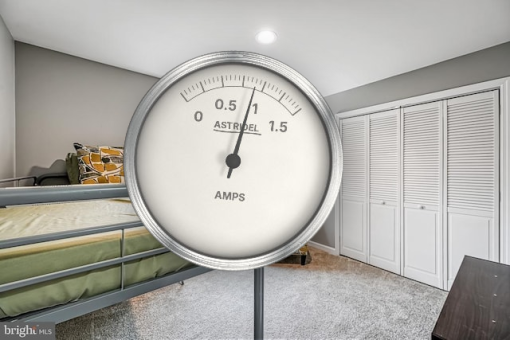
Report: 0.9A
